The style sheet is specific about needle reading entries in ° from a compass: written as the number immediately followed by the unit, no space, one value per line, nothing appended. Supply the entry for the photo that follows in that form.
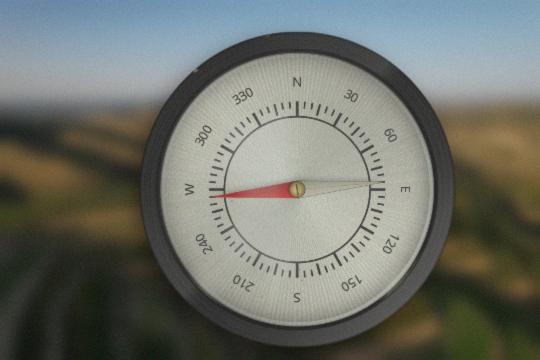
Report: 265°
